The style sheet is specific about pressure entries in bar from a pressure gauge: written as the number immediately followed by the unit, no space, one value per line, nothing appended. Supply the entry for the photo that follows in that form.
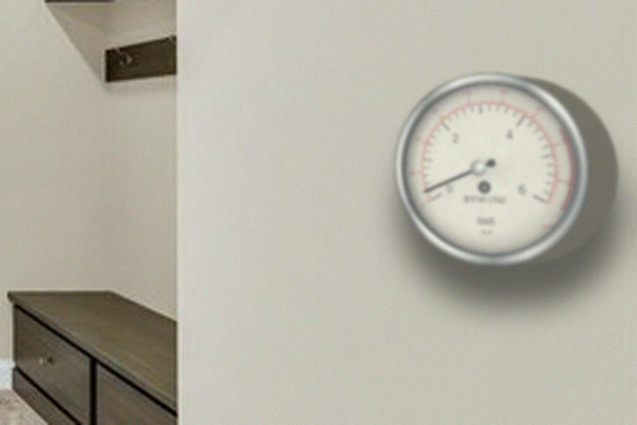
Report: 0.2bar
